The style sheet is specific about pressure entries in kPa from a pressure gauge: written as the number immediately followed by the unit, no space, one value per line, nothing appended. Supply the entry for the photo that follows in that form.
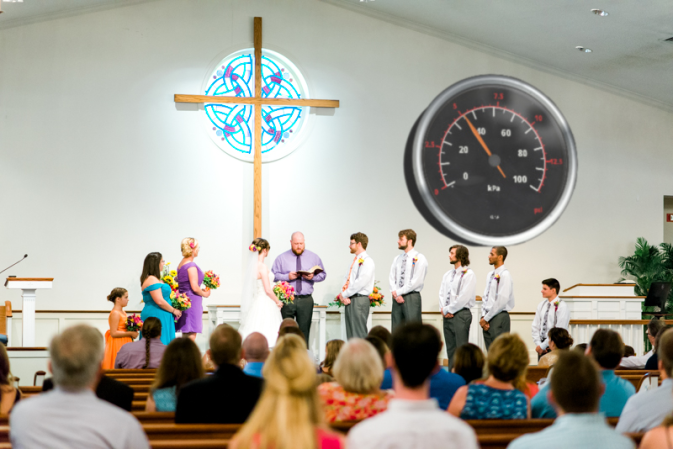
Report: 35kPa
